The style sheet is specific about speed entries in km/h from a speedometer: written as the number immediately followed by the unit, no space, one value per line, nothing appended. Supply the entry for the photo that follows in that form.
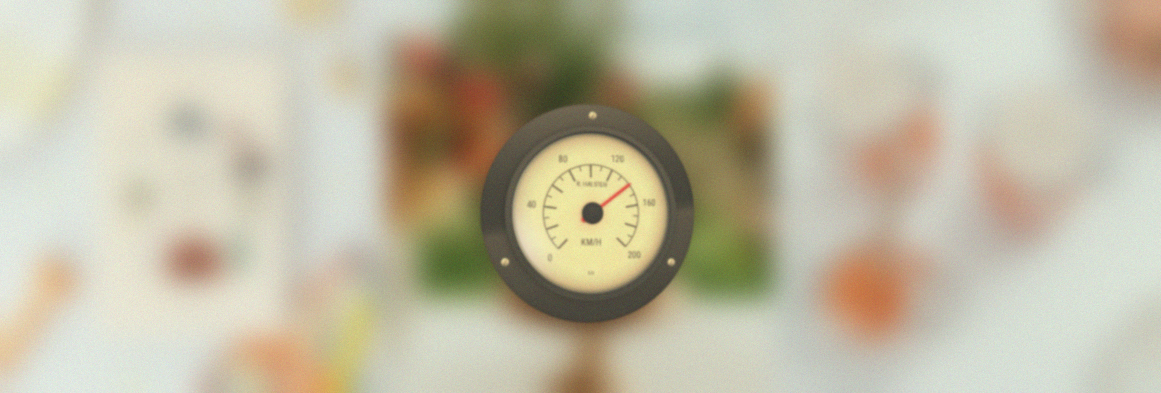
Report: 140km/h
